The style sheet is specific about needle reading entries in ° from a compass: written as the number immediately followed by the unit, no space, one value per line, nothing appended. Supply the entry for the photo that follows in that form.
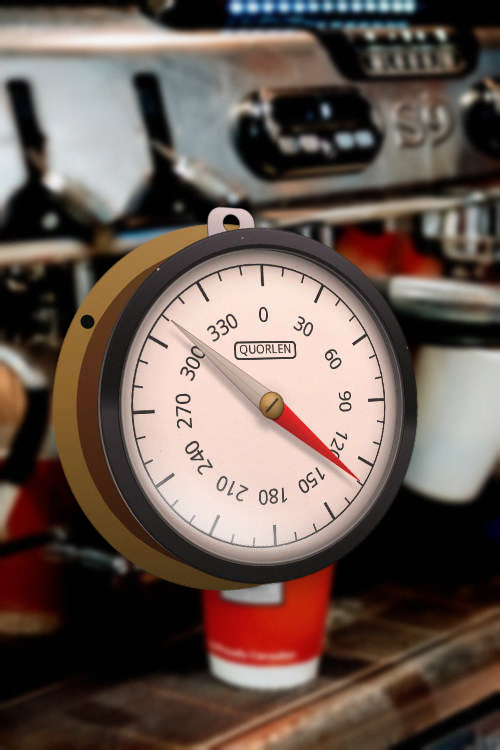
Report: 130°
